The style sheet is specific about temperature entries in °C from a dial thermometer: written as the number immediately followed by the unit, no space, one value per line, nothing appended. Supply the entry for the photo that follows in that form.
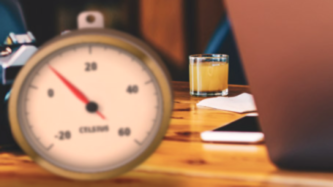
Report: 8°C
